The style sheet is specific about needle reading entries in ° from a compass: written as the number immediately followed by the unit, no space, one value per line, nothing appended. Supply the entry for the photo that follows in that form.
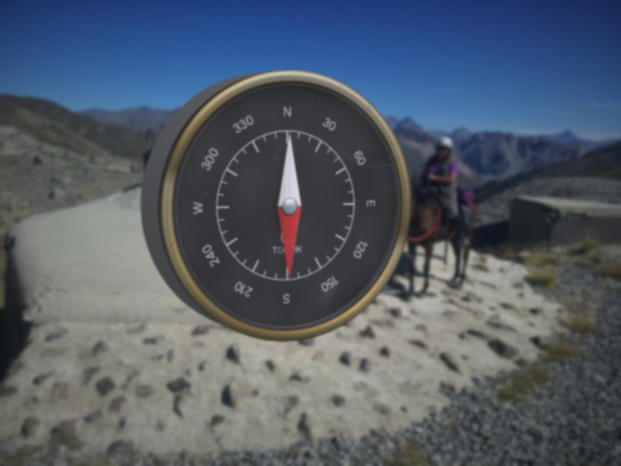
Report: 180°
